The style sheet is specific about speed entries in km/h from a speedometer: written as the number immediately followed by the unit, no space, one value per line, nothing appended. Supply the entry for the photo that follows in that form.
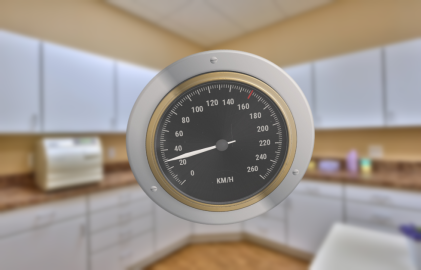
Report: 30km/h
